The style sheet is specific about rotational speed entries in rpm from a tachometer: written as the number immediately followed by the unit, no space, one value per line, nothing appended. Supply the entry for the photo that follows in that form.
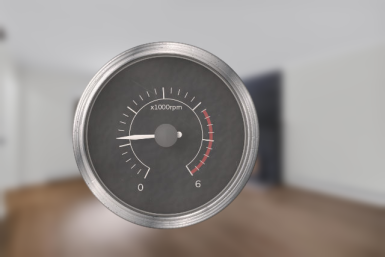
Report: 1200rpm
